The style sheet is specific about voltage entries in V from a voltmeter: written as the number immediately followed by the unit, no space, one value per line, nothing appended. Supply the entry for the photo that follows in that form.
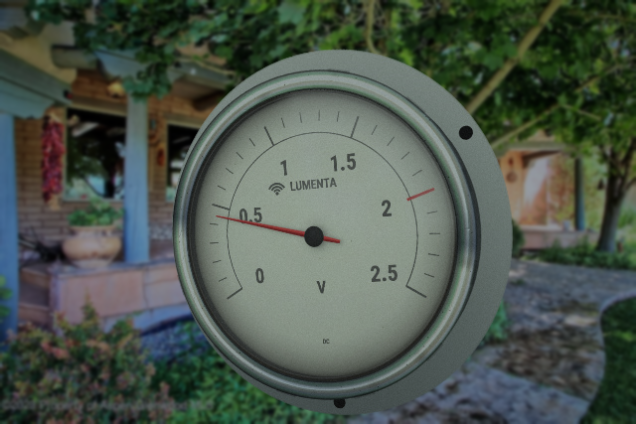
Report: 0.45V
